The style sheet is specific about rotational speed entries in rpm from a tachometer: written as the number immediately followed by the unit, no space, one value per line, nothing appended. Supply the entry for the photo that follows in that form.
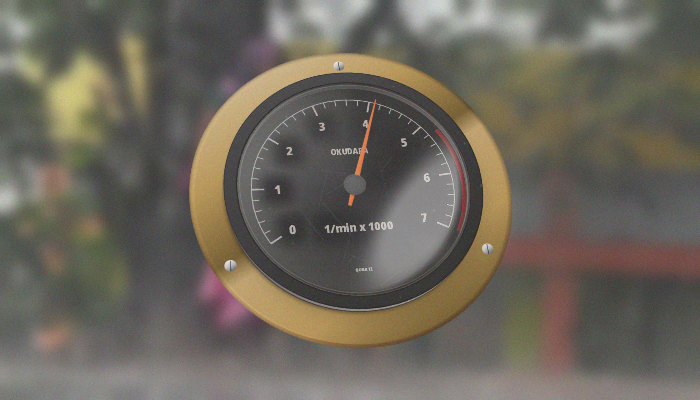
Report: 4100rpm
